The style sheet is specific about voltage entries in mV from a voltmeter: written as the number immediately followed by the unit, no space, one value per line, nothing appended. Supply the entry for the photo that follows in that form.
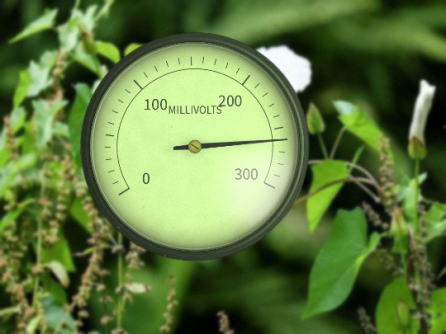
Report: 260mV
